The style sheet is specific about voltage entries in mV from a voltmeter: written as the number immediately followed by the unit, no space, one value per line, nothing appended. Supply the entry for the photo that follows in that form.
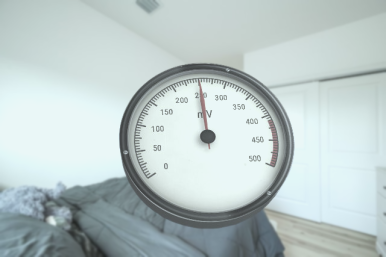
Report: 250mV
